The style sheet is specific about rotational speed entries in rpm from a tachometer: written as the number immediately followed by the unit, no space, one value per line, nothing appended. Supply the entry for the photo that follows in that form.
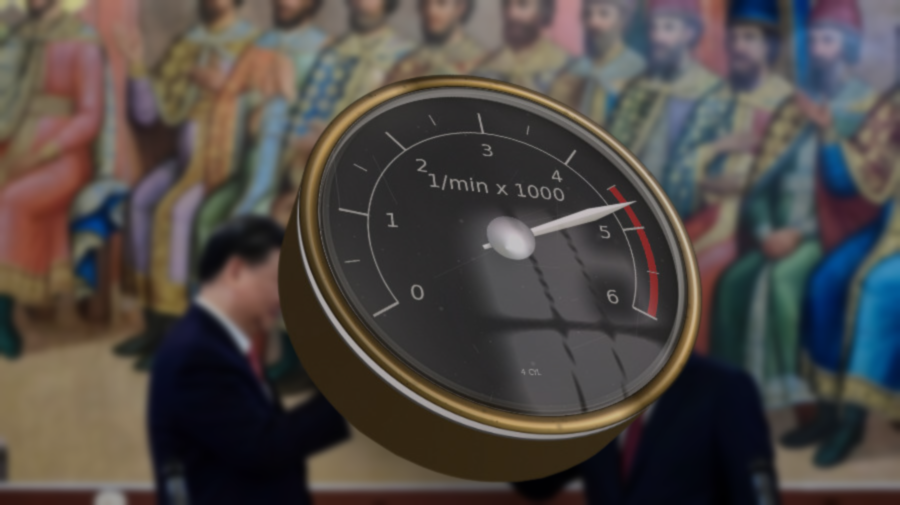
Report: 4750rpm
